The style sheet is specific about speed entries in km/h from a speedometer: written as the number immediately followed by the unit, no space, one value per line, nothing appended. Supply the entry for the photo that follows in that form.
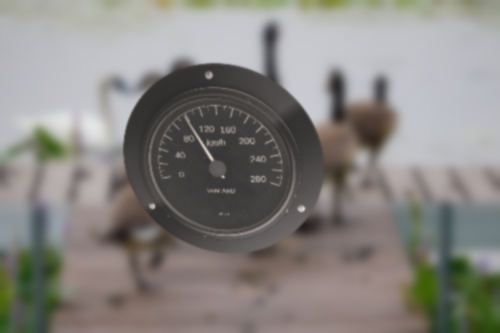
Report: 100km/h
